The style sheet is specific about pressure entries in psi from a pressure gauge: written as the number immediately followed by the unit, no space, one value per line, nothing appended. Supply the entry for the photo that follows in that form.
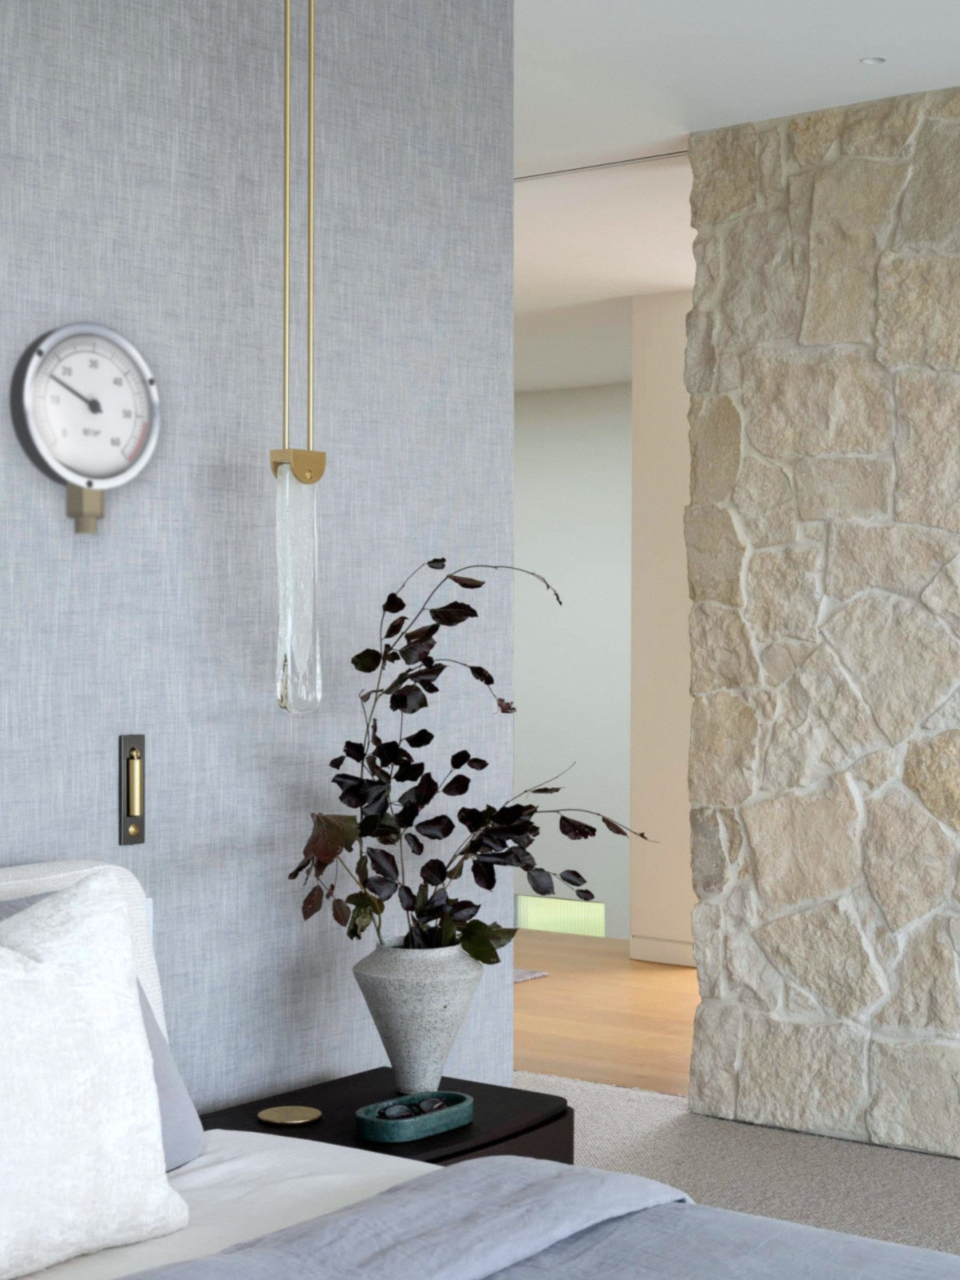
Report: 15psi
